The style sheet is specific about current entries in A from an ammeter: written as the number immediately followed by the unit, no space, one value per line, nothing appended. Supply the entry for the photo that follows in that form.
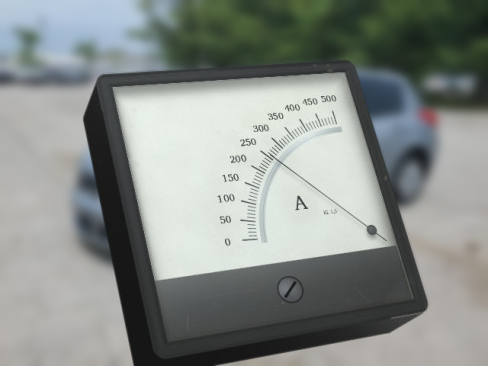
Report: 250A
